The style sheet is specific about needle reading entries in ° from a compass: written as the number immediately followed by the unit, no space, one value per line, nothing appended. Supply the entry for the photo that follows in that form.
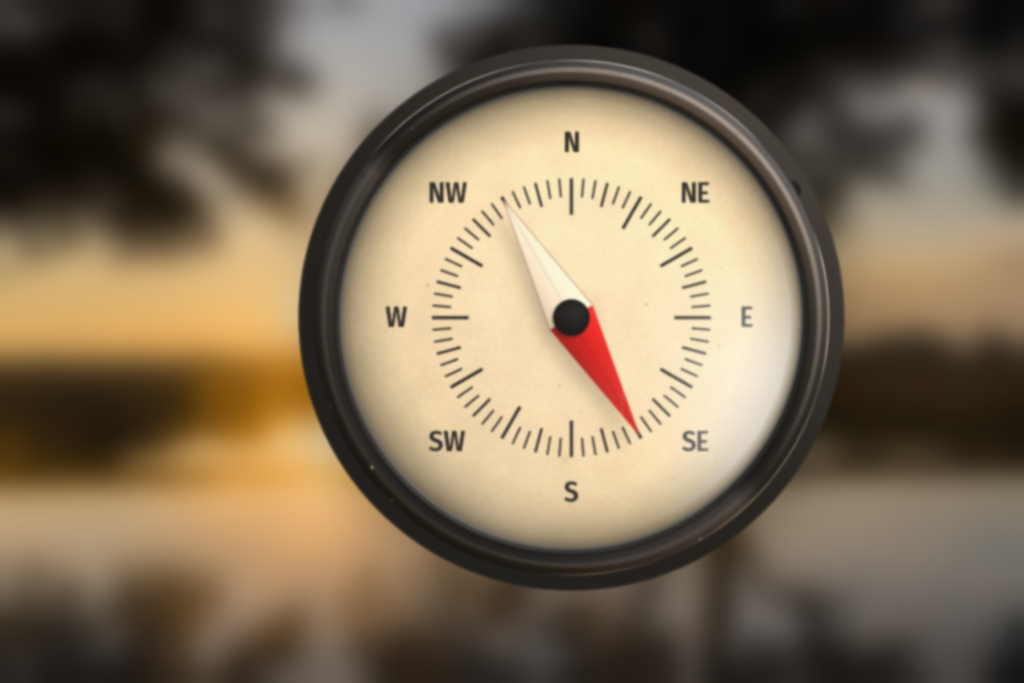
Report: 150°
